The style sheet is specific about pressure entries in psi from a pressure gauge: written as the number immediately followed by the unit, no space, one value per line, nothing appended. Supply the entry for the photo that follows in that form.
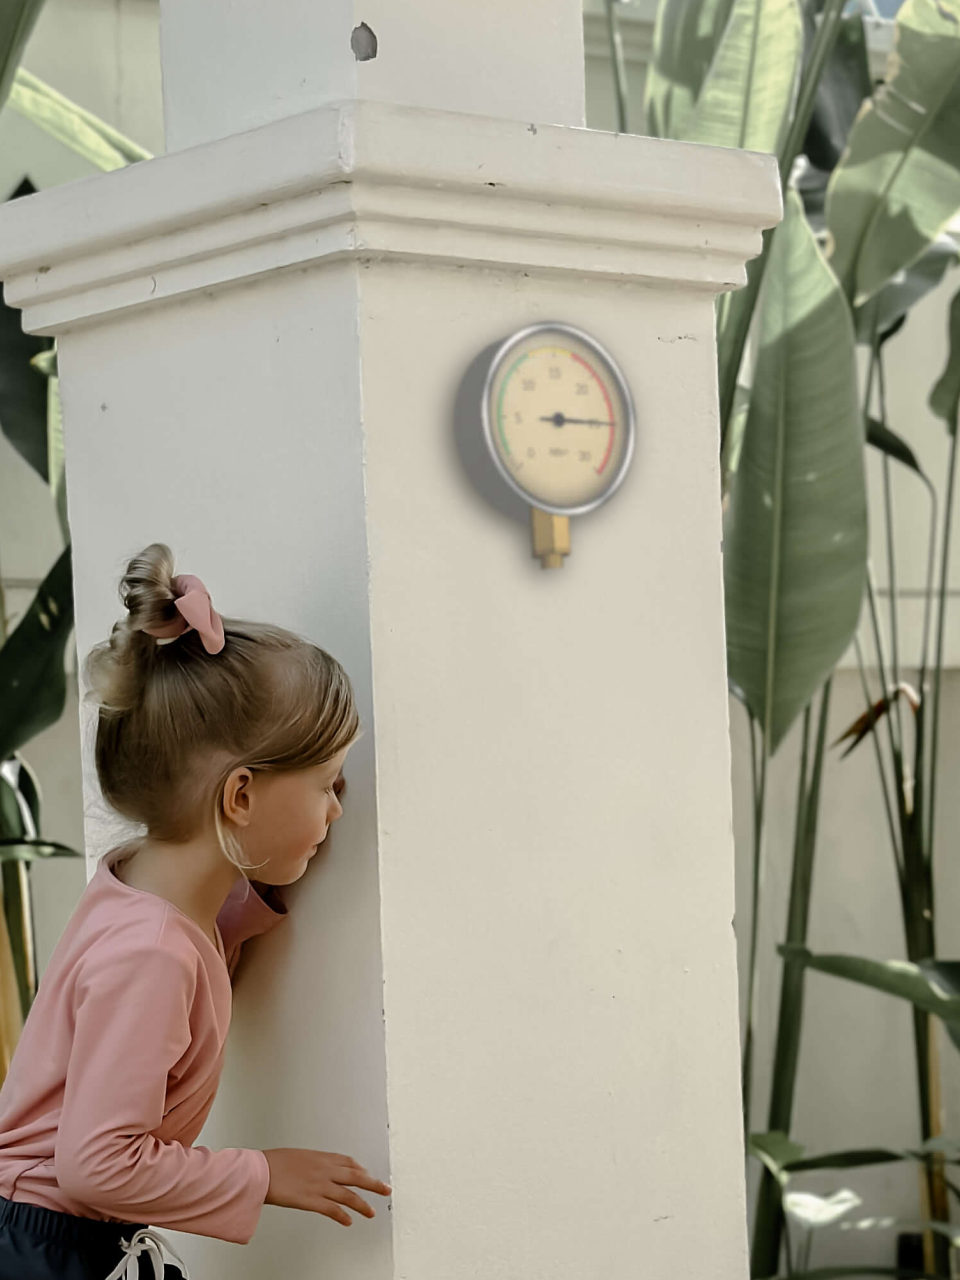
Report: 25psi
